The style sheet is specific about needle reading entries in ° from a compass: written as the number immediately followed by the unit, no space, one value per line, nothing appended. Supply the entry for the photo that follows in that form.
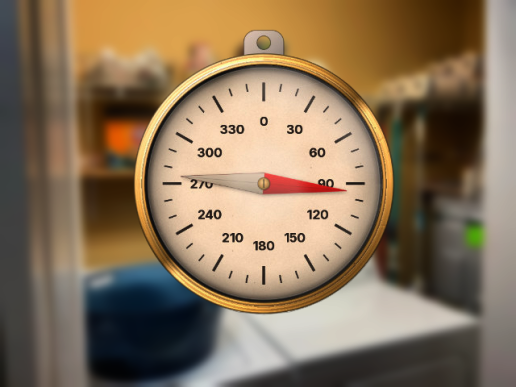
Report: 95°
